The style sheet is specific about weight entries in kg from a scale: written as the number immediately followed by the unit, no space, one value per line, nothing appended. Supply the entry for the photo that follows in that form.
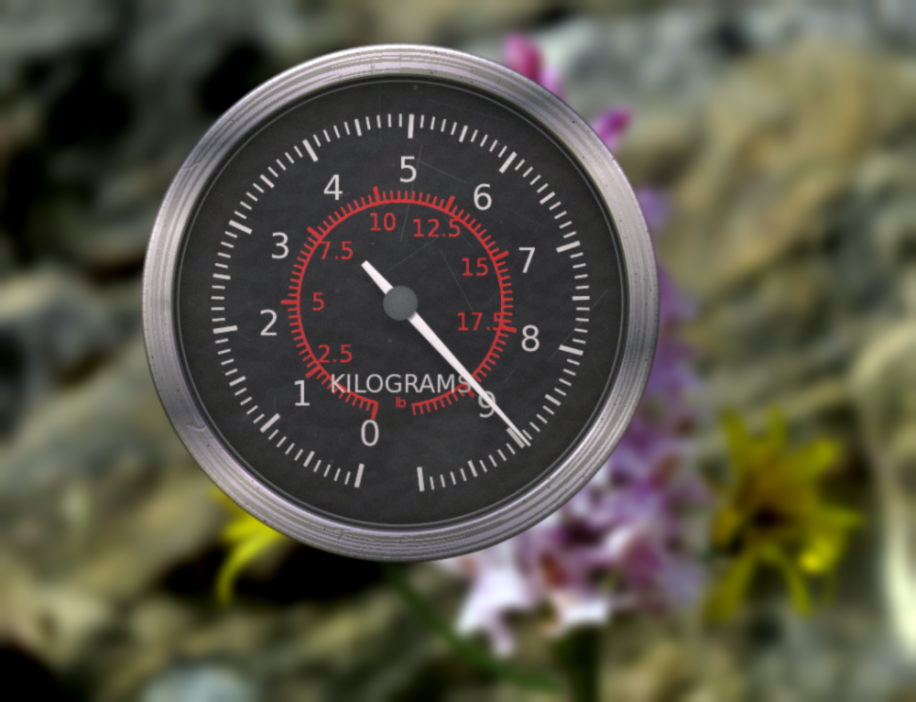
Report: 8.95kg
